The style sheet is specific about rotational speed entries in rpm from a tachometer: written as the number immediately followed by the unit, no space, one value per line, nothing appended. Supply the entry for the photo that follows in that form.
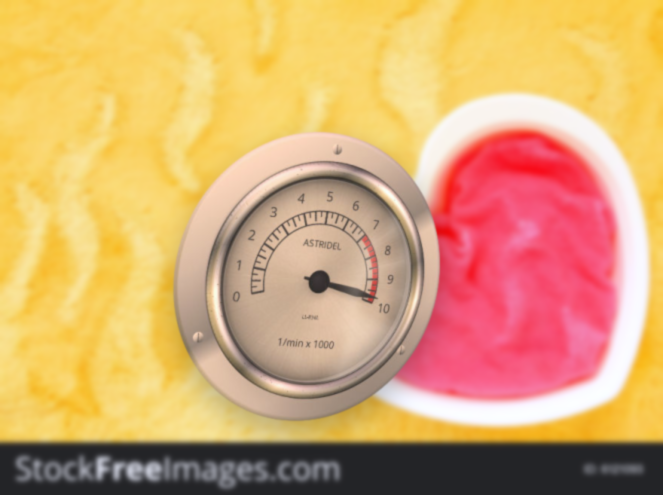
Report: 9750rpm
